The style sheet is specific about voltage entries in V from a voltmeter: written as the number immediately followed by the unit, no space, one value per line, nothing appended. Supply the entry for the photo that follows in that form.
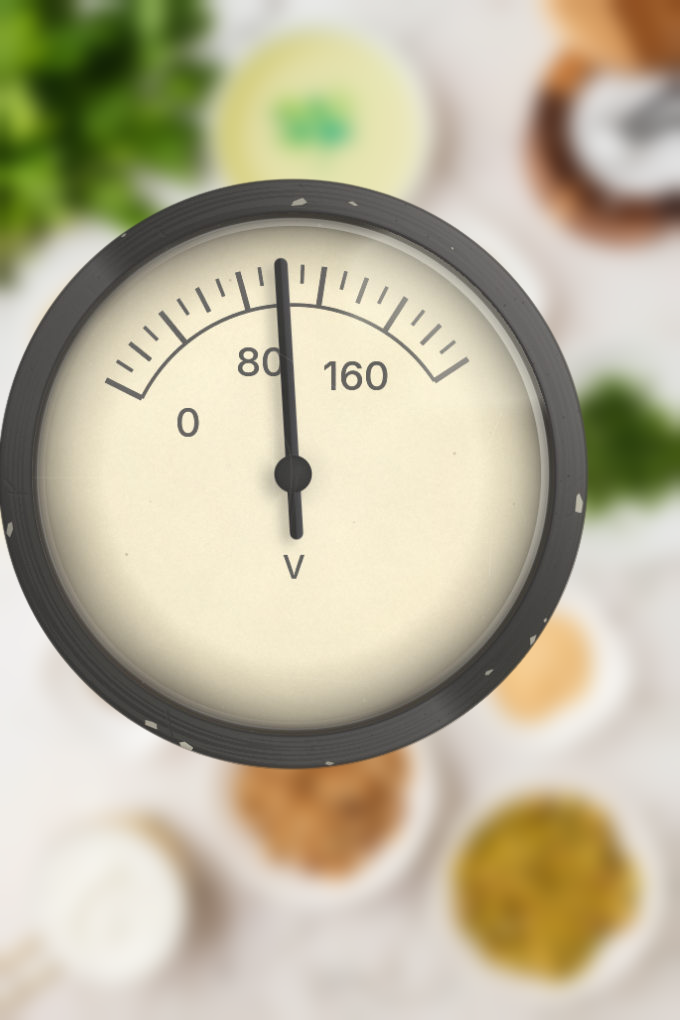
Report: 100V
